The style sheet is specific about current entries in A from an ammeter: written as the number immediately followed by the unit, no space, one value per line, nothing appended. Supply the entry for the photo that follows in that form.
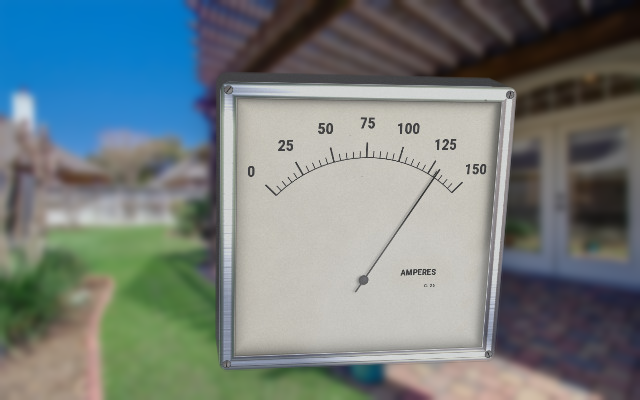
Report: 130A
